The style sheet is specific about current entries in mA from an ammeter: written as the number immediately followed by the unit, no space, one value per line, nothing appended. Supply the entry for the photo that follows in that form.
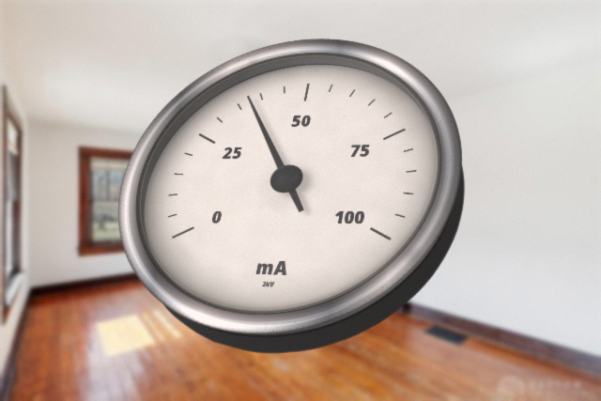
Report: 37.5mA
